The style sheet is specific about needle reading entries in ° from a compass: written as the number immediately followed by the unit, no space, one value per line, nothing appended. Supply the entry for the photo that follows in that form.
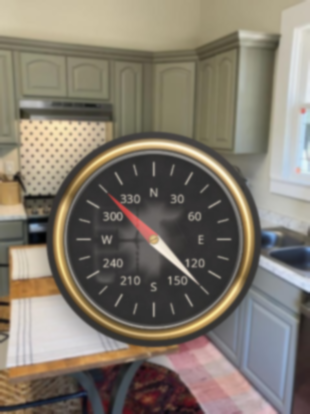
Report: 315°
